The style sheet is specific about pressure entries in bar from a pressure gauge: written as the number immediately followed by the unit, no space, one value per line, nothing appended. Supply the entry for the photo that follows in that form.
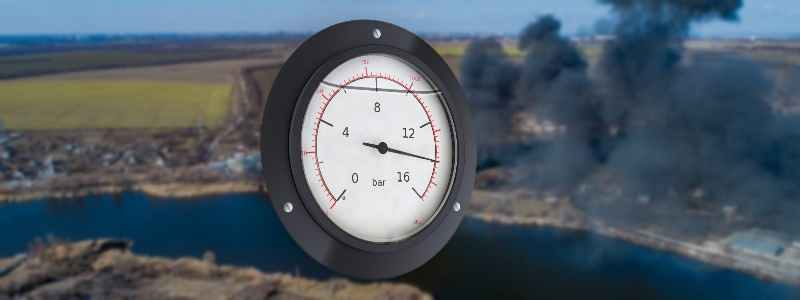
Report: 14bar
